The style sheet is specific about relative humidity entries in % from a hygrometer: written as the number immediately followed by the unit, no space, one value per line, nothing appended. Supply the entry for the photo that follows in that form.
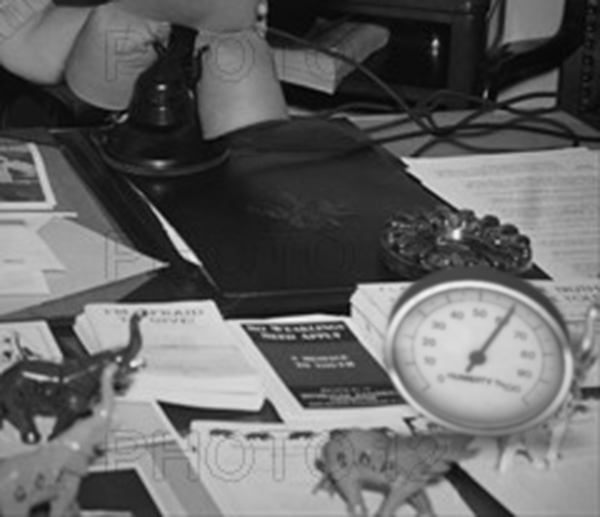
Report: 60%
